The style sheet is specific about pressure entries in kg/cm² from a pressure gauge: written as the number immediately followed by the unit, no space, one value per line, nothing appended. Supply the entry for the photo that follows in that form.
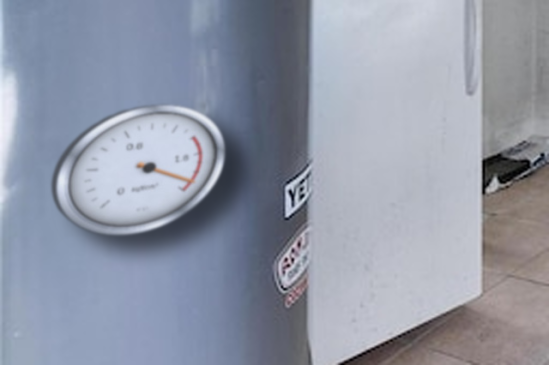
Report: 1.9kg/cm²
